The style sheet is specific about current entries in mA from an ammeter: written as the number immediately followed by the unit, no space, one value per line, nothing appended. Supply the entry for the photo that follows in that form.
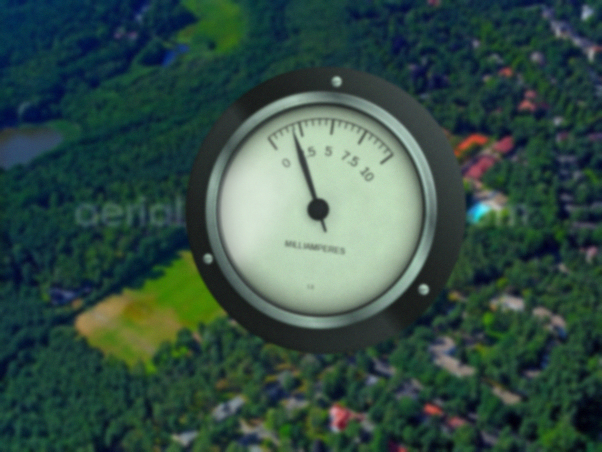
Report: 2mA
